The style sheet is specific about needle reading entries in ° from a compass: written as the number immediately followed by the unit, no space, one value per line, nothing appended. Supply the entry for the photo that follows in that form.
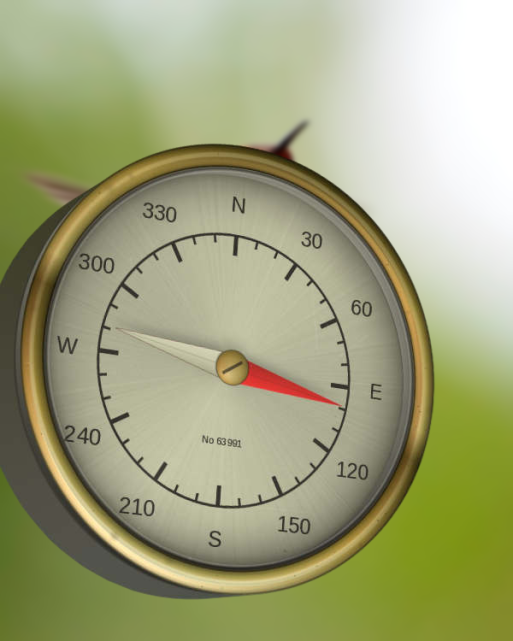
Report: 100°
